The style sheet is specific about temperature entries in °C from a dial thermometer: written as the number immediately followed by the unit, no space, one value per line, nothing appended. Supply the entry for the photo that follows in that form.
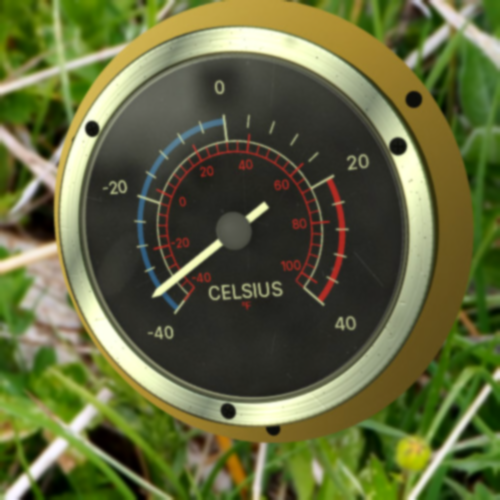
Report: -36°C
